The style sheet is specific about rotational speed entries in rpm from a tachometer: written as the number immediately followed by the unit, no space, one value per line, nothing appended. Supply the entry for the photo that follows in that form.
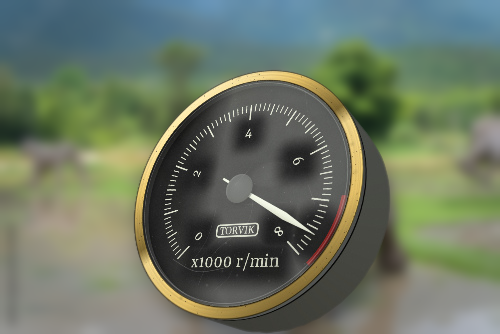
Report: 7600rpm
